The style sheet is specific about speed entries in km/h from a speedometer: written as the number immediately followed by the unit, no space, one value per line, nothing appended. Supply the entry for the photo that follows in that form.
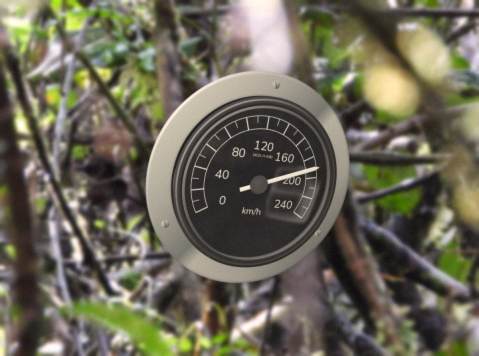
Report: 190km/h
